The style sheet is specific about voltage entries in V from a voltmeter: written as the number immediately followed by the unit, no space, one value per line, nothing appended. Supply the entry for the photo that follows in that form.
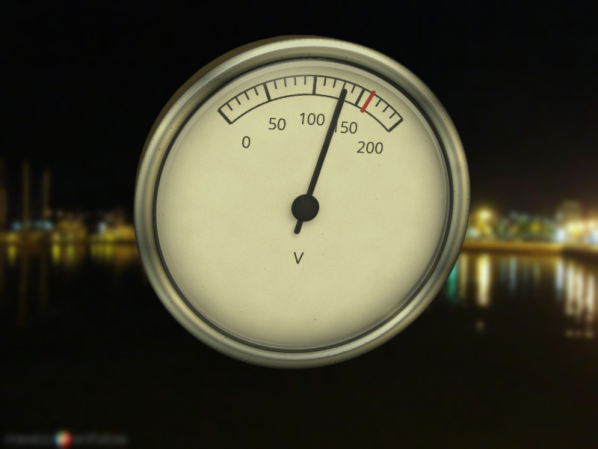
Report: 130V
